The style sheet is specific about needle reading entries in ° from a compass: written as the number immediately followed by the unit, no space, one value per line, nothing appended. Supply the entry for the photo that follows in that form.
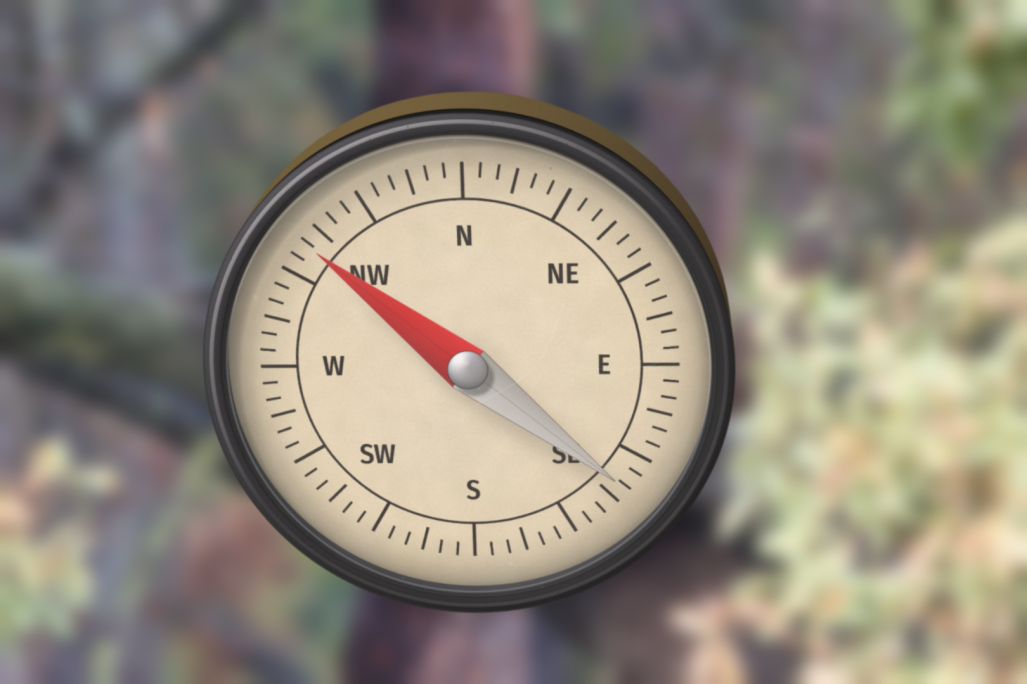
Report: 310°
